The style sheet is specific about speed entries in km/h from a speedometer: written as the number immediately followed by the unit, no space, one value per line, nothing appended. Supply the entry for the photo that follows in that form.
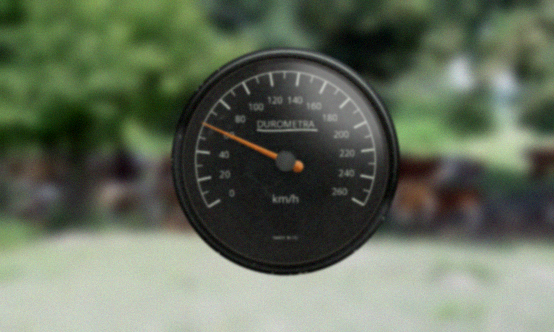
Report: 60km/h
